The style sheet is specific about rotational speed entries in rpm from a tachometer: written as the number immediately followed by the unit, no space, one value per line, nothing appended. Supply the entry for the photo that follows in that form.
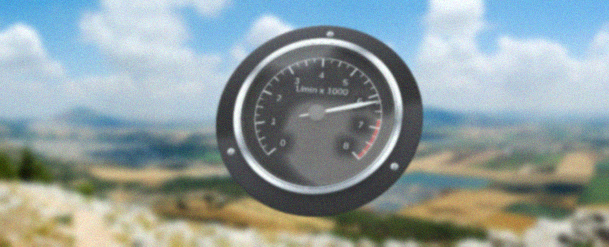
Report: 6250rpm
